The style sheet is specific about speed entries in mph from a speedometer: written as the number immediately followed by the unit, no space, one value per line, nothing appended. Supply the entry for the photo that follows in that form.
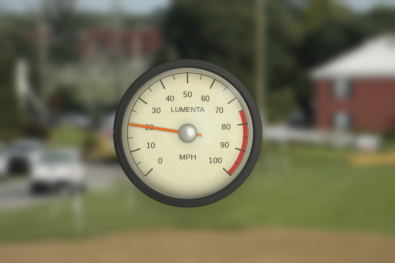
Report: 20mph
